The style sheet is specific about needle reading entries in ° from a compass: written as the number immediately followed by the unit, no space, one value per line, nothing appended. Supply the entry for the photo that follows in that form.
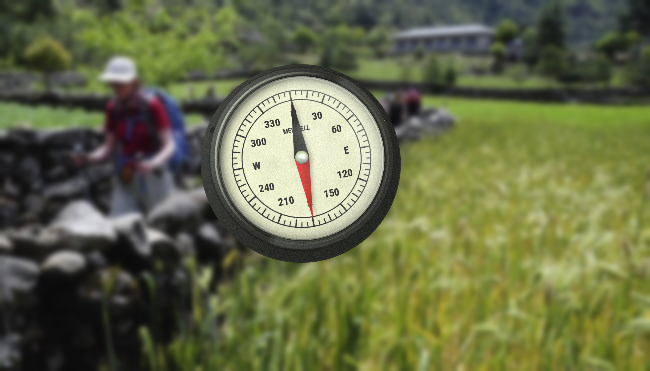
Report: 180°
